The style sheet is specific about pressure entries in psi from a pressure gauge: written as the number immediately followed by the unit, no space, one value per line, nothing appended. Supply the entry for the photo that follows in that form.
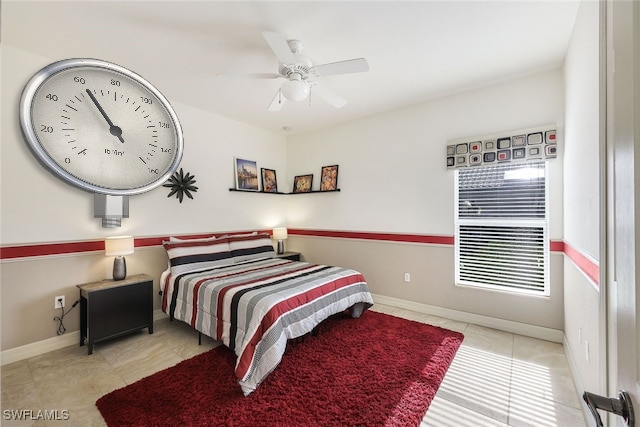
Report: 60psi
